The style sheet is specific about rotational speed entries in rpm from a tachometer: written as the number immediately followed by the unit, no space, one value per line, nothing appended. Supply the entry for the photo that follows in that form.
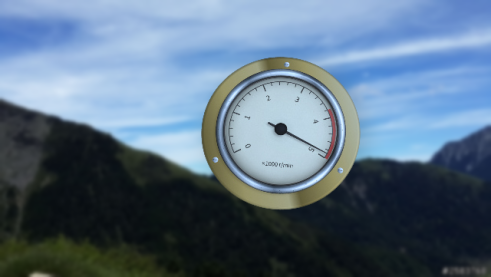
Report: 4900rpm
